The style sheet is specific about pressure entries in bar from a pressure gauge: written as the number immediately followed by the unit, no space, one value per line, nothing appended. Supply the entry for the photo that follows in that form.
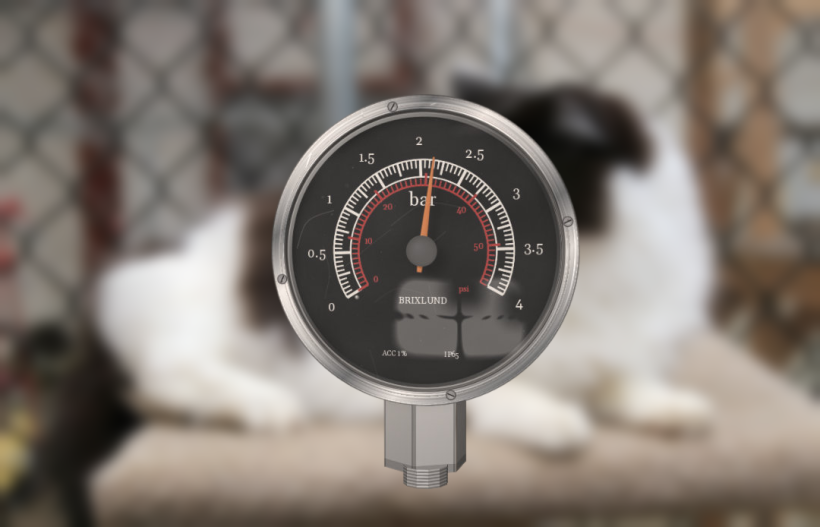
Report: 2.15bar
